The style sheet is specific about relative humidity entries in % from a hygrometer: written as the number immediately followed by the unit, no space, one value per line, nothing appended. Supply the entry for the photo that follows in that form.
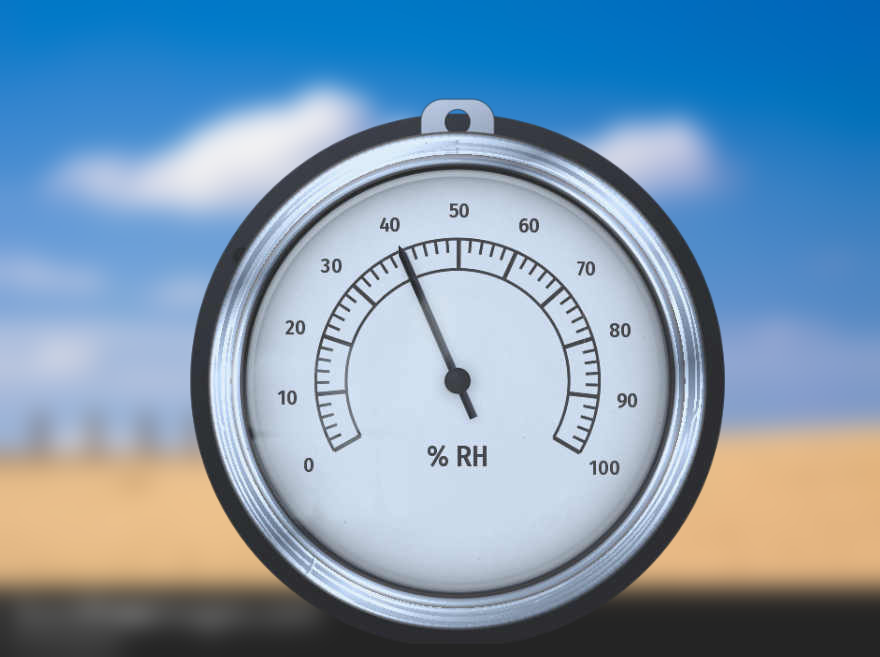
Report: 40%
